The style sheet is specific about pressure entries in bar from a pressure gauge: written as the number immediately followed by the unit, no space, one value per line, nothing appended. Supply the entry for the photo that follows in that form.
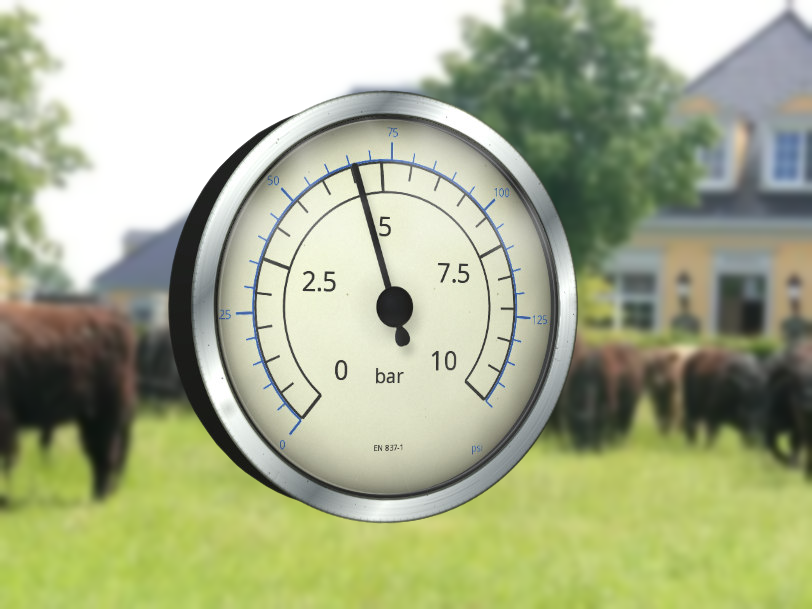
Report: 4.5bar
